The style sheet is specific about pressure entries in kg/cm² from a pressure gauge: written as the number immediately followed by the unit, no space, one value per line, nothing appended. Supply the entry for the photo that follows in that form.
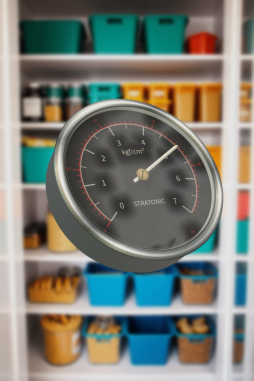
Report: 5kg/cm²
